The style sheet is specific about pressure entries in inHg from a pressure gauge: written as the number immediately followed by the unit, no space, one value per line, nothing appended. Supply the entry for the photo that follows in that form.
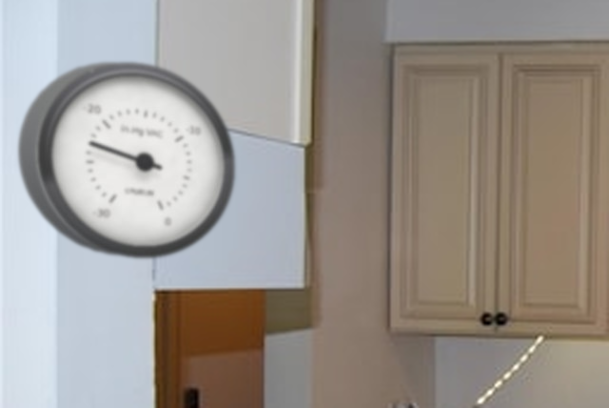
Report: -23inHg
